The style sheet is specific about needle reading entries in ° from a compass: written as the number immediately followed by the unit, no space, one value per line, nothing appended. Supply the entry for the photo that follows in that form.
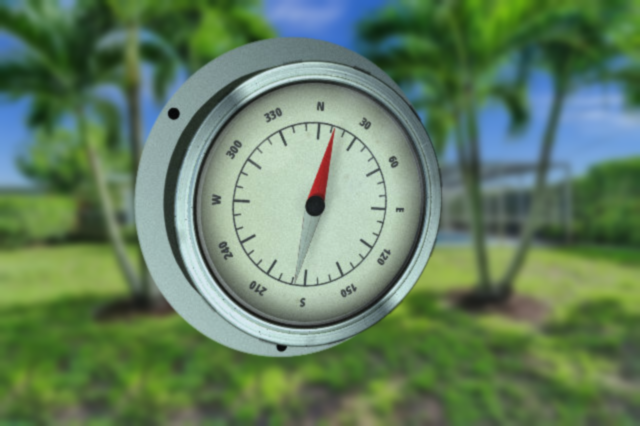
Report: 10°
